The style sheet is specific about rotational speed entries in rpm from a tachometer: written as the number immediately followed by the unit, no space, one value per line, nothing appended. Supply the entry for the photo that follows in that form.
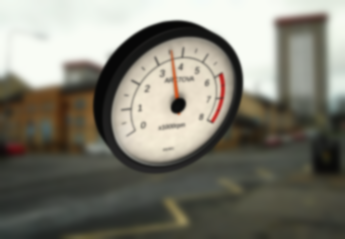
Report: 3500rpm
